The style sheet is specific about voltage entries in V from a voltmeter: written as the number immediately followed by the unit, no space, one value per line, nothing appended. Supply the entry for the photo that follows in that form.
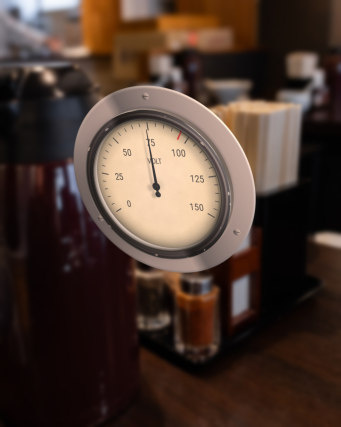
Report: 75V
